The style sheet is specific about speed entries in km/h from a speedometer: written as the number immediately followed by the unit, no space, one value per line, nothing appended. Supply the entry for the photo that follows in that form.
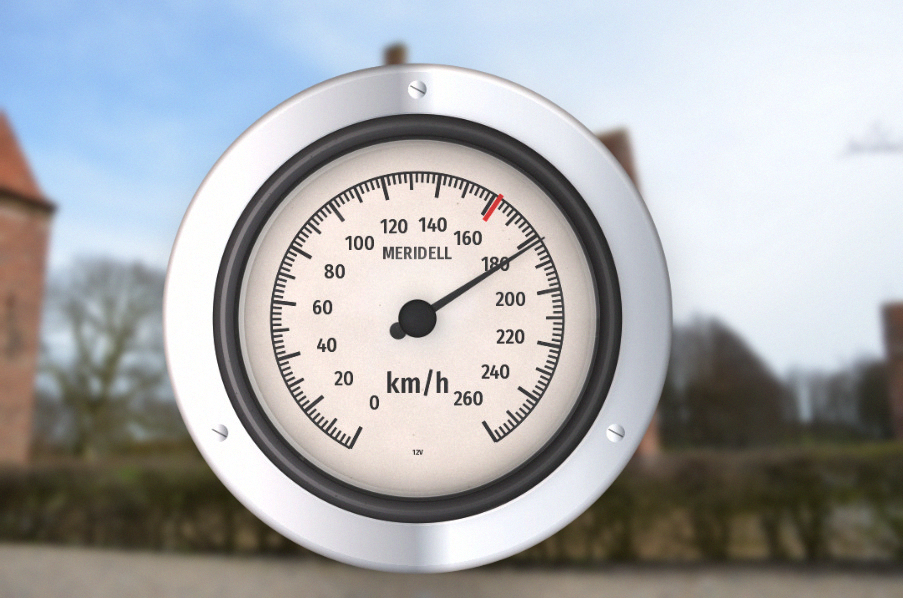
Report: 182km/h
